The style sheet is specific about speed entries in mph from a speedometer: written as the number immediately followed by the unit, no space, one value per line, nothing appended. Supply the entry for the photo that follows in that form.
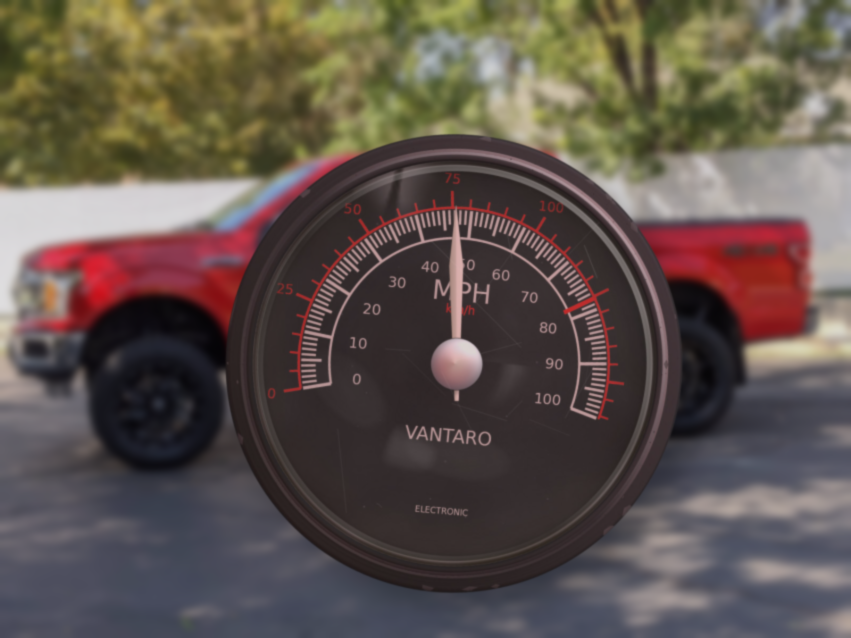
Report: 47mph
